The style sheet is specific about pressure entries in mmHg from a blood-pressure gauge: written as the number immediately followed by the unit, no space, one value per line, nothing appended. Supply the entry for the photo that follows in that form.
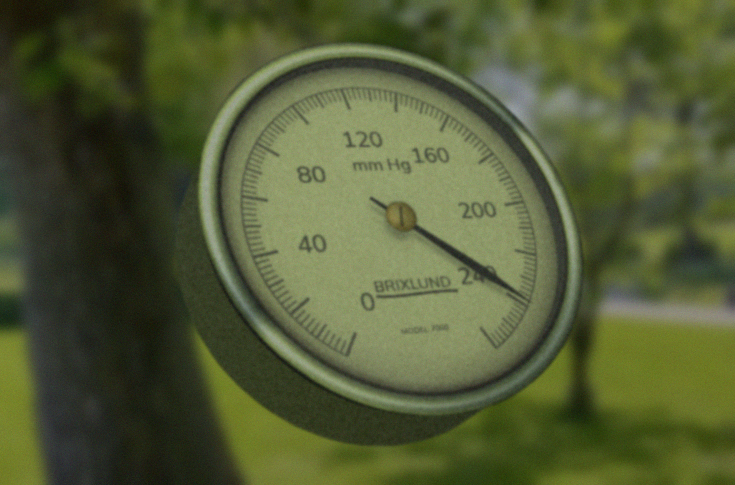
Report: 240mmHg
